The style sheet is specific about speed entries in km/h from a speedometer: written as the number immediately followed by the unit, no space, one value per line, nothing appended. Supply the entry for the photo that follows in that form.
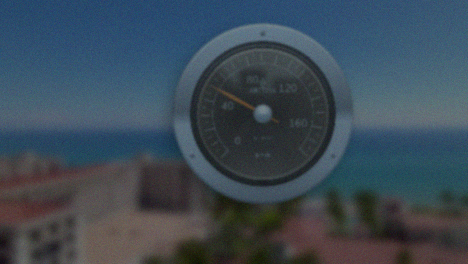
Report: 50km/h
